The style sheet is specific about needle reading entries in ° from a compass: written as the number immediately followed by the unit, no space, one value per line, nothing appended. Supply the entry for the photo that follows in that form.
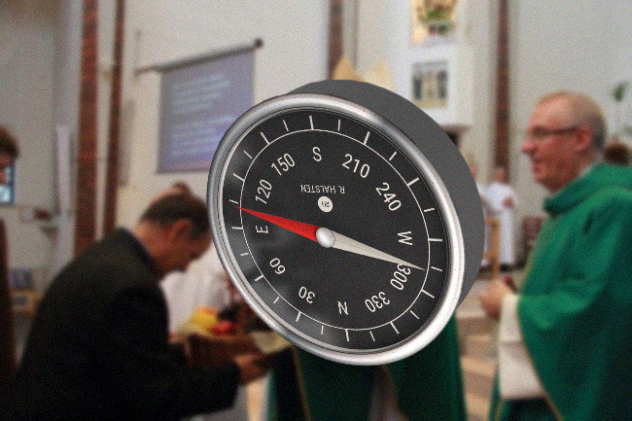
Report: 105°
